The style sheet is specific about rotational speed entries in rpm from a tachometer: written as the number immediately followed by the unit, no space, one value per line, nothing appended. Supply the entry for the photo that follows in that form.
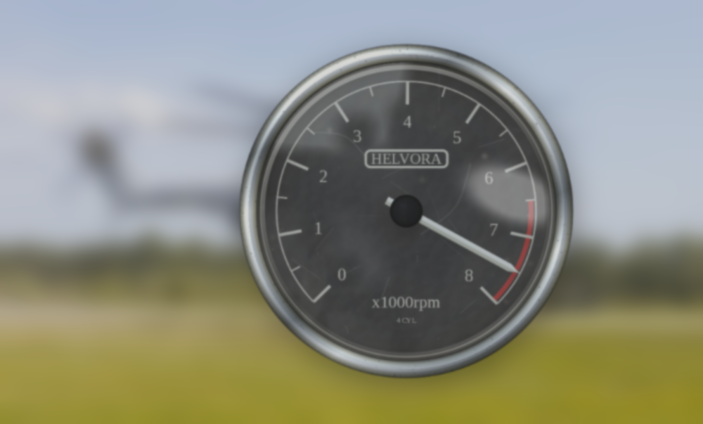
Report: 7500rpm
